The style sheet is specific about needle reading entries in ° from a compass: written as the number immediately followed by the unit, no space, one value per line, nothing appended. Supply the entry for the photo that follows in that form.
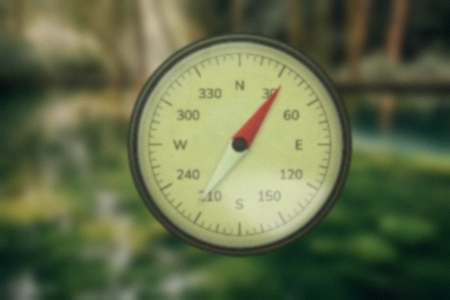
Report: 35°
